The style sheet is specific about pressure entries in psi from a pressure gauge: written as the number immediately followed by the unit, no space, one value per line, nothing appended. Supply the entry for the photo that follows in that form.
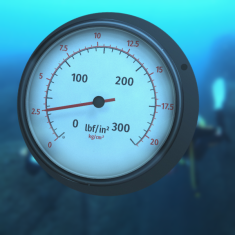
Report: 35psi
